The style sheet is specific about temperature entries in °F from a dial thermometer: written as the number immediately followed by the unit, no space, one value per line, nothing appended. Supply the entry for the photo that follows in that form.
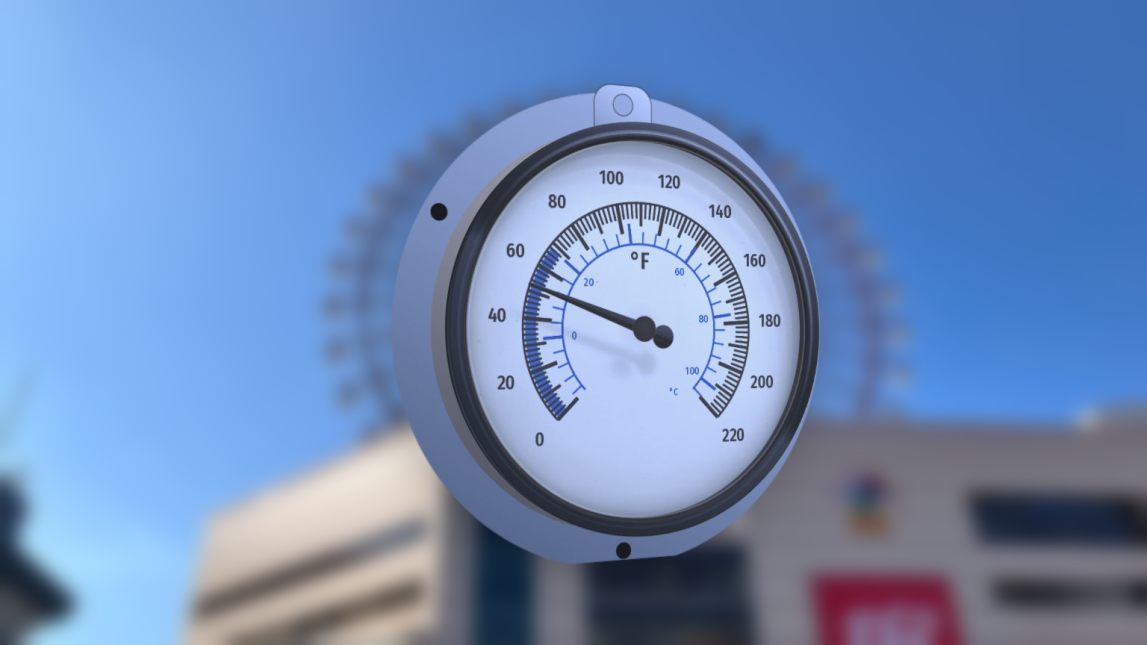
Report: 52°F
